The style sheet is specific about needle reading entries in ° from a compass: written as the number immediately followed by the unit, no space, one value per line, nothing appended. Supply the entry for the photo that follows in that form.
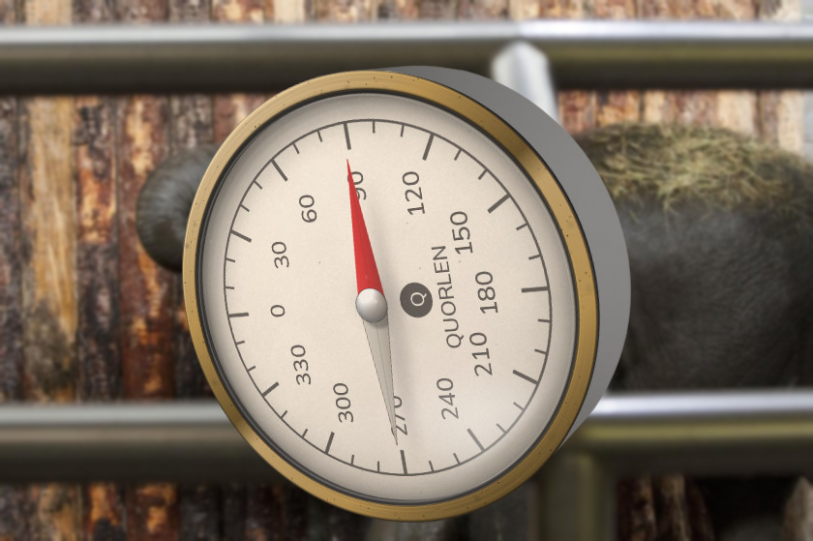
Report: 90°
